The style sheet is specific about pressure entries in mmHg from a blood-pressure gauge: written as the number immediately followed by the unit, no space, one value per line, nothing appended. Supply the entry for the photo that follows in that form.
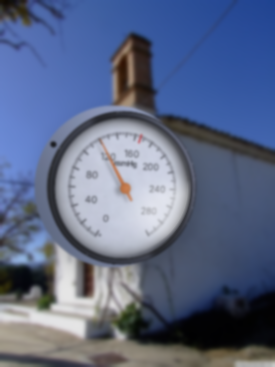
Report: 120mmHg
